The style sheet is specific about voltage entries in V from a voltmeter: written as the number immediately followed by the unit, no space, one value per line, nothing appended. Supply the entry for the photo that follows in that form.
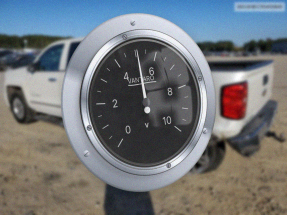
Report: 5V
